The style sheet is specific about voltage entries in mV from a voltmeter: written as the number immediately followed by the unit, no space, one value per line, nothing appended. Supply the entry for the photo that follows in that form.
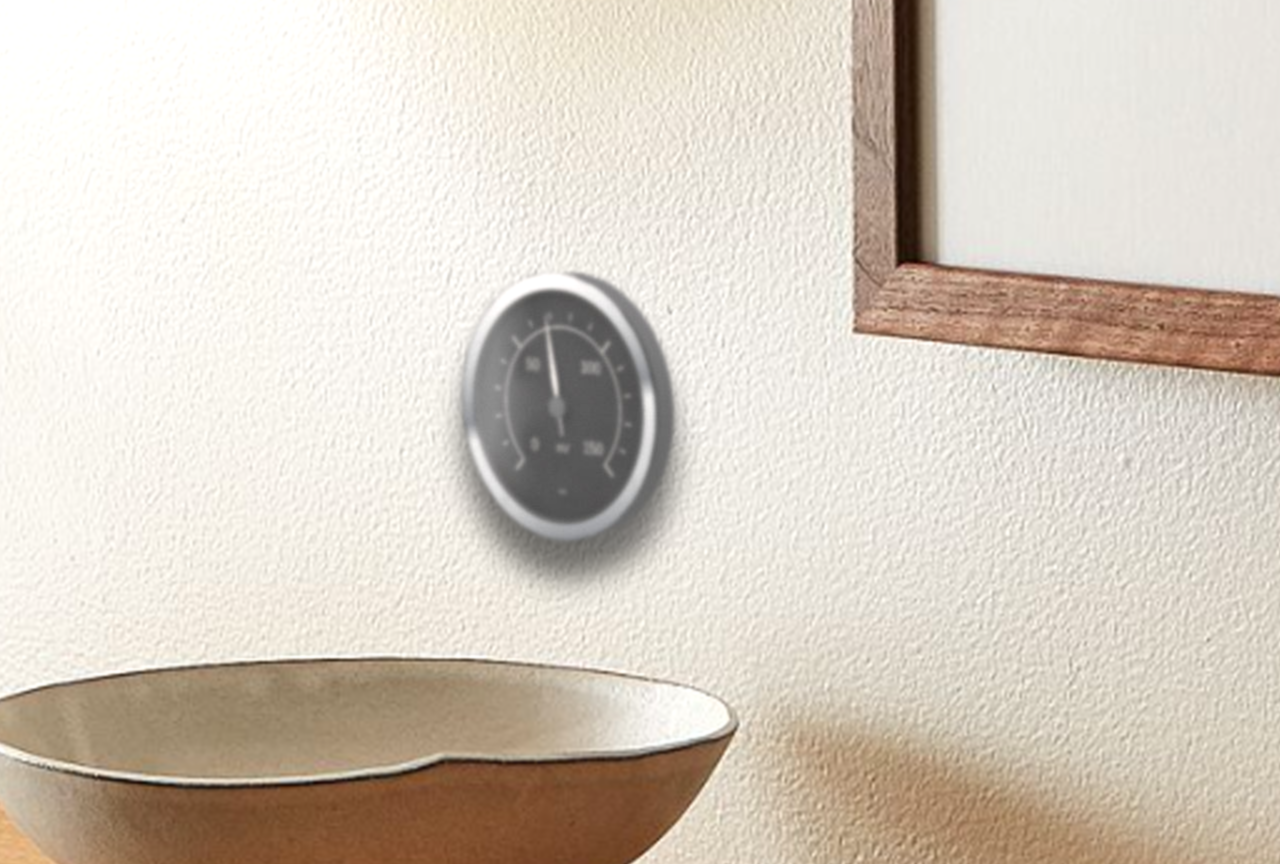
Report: 70mV
